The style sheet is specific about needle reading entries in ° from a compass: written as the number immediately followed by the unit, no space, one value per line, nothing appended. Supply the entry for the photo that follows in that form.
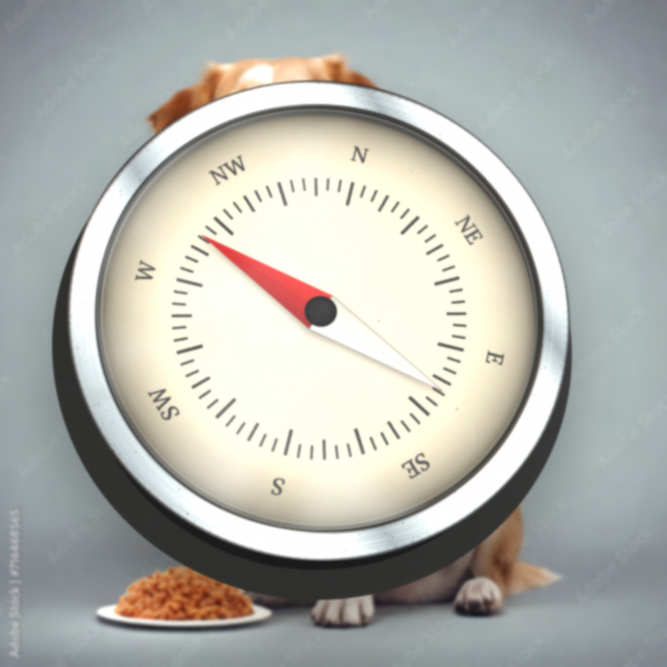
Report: 290°
